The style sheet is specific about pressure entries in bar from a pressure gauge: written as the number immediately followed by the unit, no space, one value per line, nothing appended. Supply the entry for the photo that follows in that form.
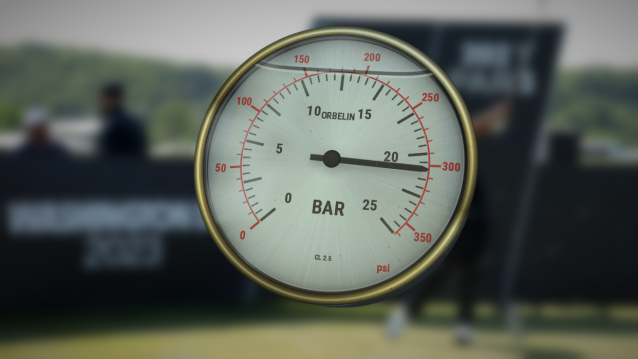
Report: 21bar
